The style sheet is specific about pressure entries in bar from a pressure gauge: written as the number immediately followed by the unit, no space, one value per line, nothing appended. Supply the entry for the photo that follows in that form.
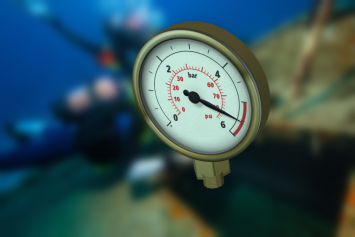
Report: 5.5bar
